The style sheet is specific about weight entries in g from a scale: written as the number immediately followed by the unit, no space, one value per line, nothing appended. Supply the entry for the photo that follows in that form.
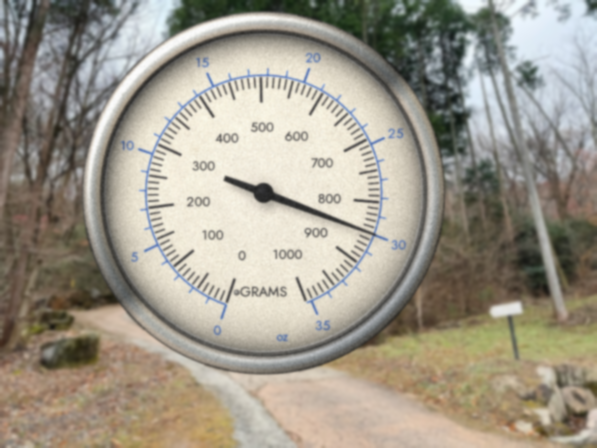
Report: 850g
